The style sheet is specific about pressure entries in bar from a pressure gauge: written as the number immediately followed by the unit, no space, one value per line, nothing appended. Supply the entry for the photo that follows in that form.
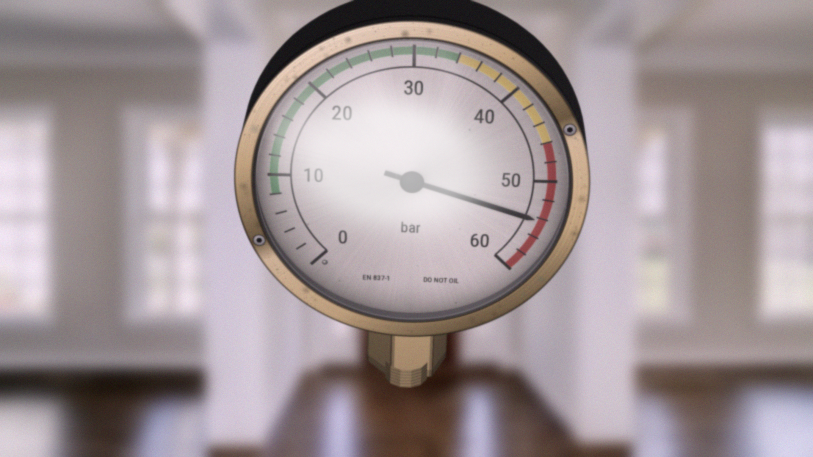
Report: 54bar
